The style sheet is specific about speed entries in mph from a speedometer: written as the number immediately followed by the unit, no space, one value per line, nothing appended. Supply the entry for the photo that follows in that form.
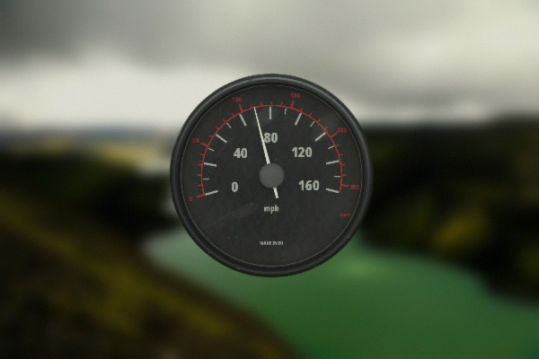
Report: 70mph
